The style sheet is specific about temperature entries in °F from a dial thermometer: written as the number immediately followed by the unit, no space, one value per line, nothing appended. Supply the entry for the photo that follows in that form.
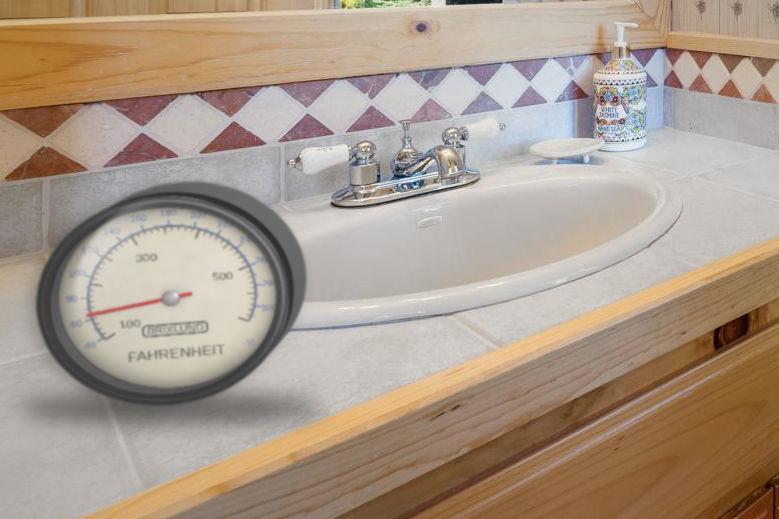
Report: 150°F
